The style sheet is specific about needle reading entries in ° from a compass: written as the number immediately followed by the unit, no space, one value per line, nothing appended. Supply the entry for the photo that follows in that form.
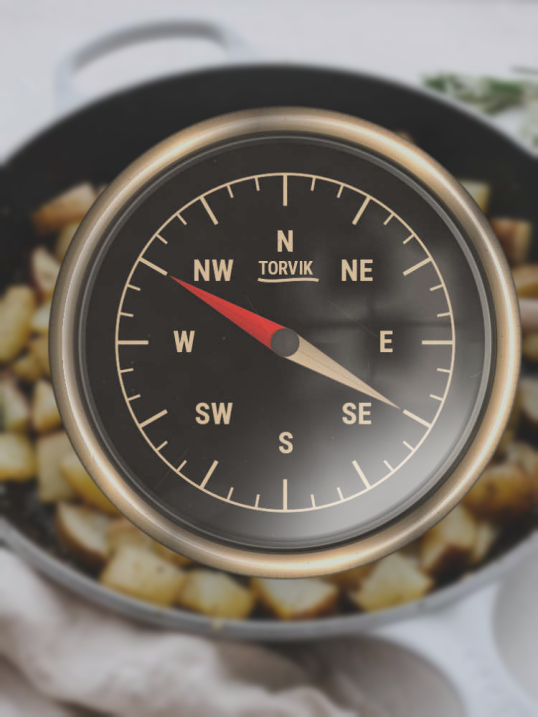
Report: 300°
